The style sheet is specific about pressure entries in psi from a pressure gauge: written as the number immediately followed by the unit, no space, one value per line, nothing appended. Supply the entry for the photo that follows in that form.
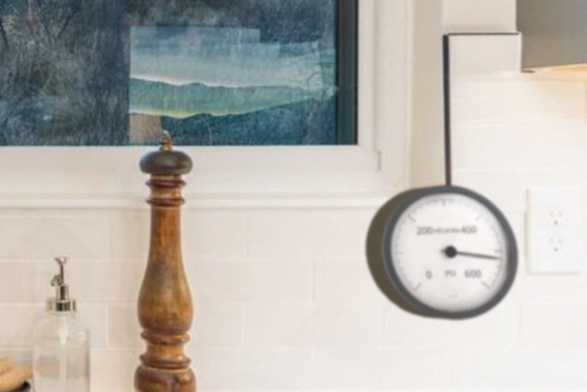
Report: 520psi
